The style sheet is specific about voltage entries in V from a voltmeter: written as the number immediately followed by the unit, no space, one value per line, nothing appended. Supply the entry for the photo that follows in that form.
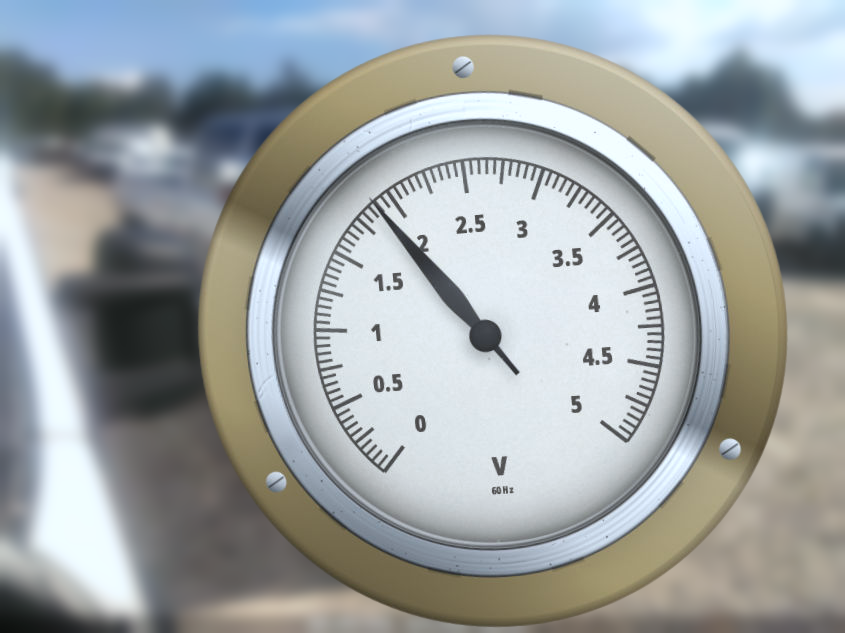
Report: 1.9V
